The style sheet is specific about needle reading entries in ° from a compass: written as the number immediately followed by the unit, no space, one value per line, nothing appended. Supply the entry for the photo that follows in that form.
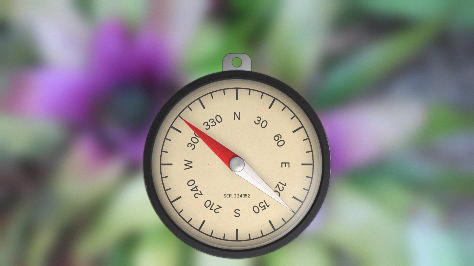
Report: 310°
